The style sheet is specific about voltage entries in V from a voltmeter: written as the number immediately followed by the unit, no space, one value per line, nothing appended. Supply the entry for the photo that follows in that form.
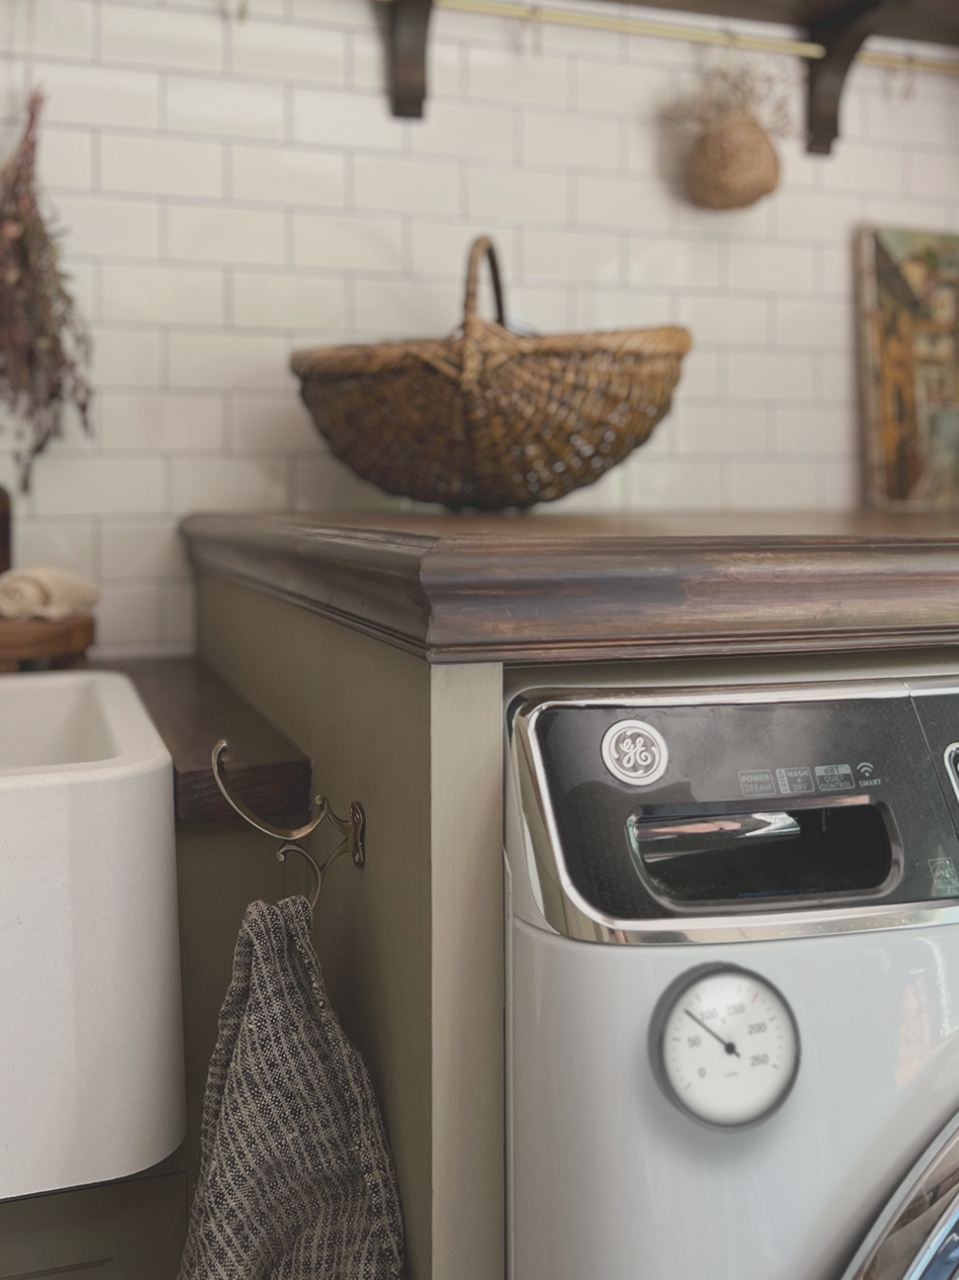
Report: 80V
